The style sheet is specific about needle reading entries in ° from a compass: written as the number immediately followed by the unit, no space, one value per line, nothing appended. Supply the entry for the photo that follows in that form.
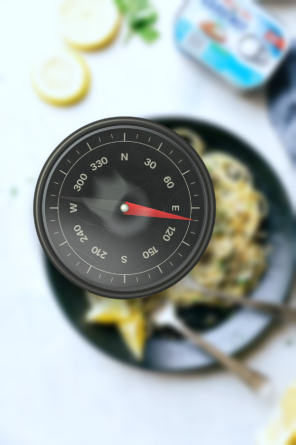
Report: 100°
